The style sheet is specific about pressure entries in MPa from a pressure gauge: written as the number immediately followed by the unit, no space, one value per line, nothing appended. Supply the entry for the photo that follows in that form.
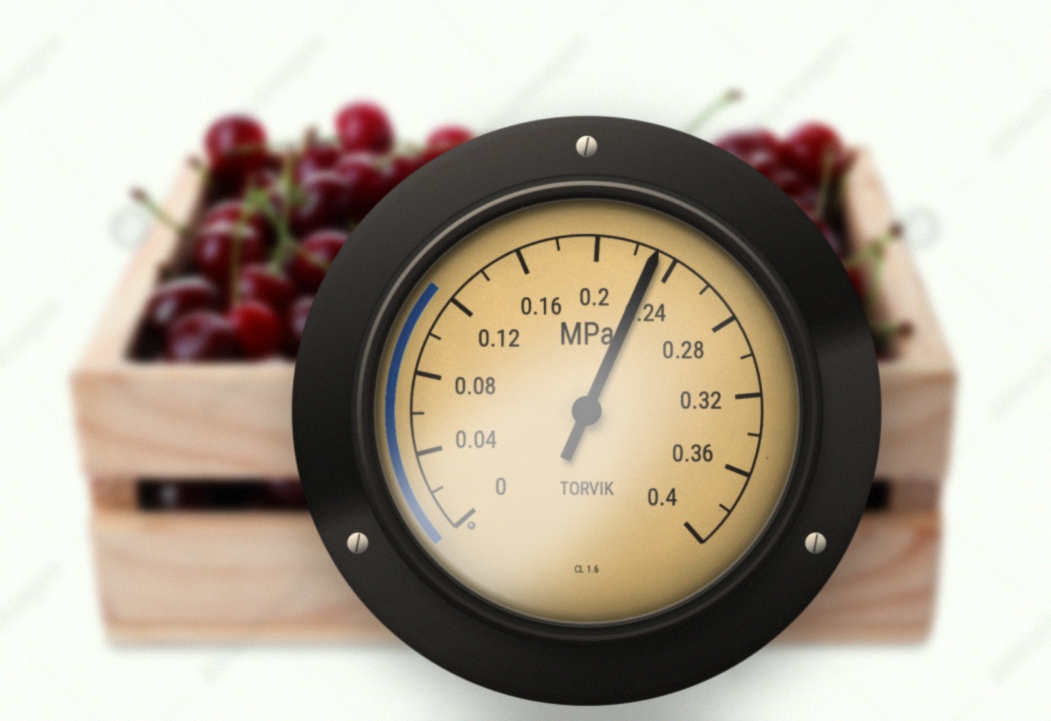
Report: 0.23MPa
